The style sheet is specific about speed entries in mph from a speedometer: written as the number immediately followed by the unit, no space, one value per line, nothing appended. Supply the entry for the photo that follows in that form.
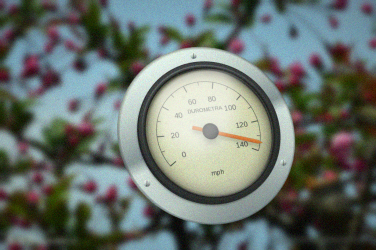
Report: 135mph
